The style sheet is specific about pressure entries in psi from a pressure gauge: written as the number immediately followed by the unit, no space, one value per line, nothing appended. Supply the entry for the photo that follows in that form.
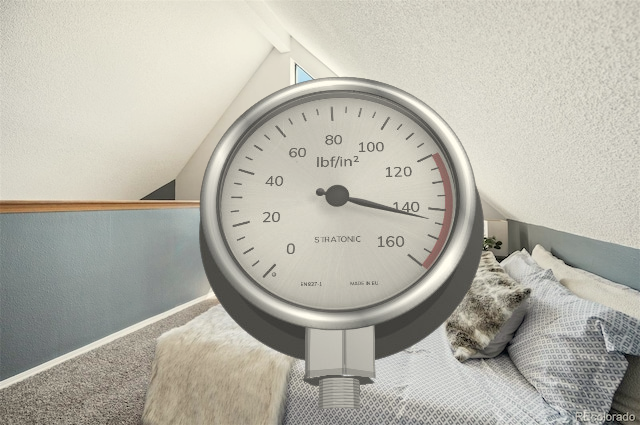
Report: 145psi
